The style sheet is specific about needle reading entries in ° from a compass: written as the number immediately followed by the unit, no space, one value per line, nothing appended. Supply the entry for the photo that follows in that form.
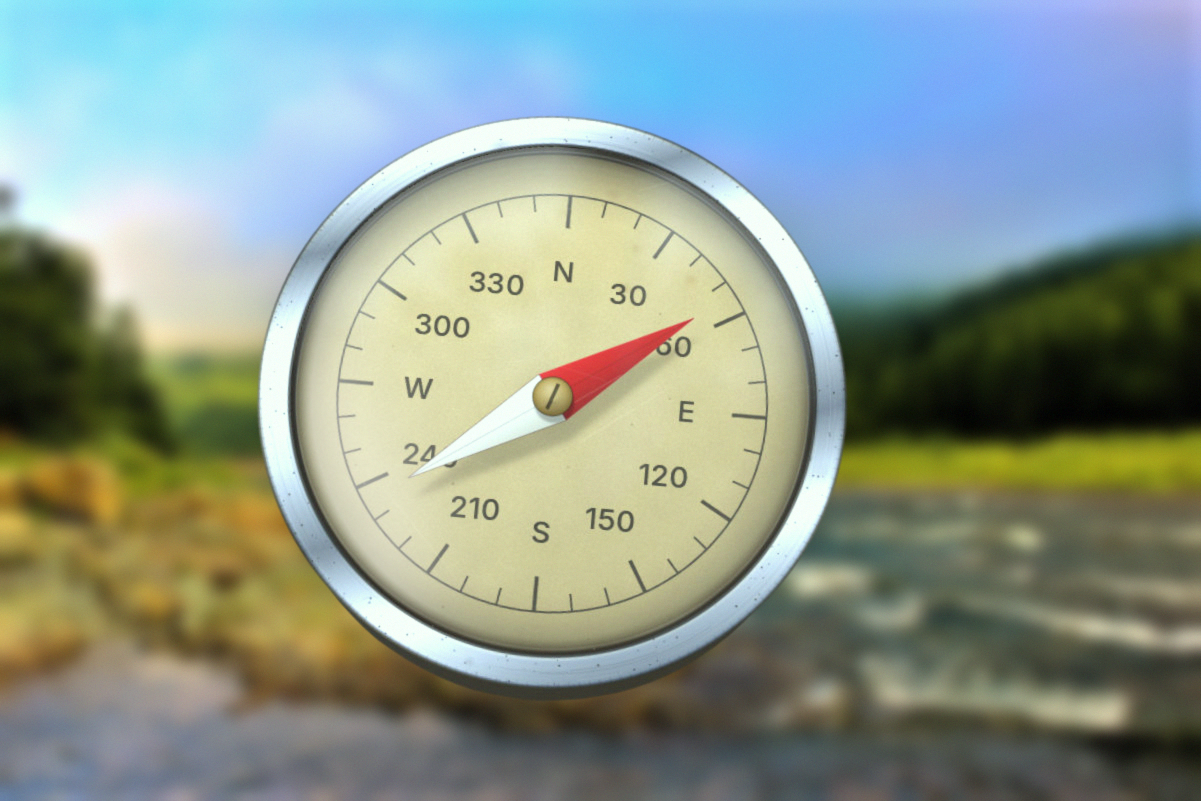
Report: 55°
